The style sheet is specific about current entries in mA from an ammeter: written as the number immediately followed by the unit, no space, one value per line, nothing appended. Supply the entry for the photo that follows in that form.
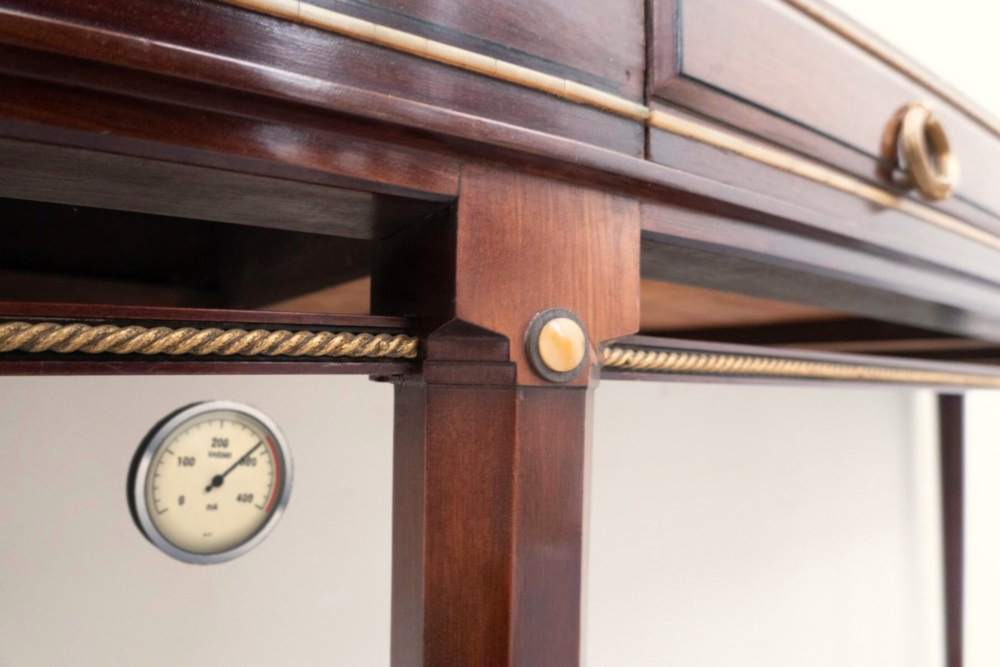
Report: 280mA
